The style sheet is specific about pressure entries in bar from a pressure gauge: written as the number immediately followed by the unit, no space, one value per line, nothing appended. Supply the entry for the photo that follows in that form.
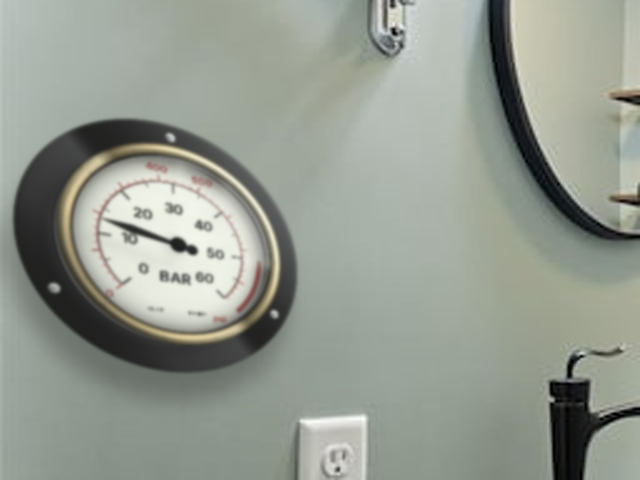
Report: 12.5bar
